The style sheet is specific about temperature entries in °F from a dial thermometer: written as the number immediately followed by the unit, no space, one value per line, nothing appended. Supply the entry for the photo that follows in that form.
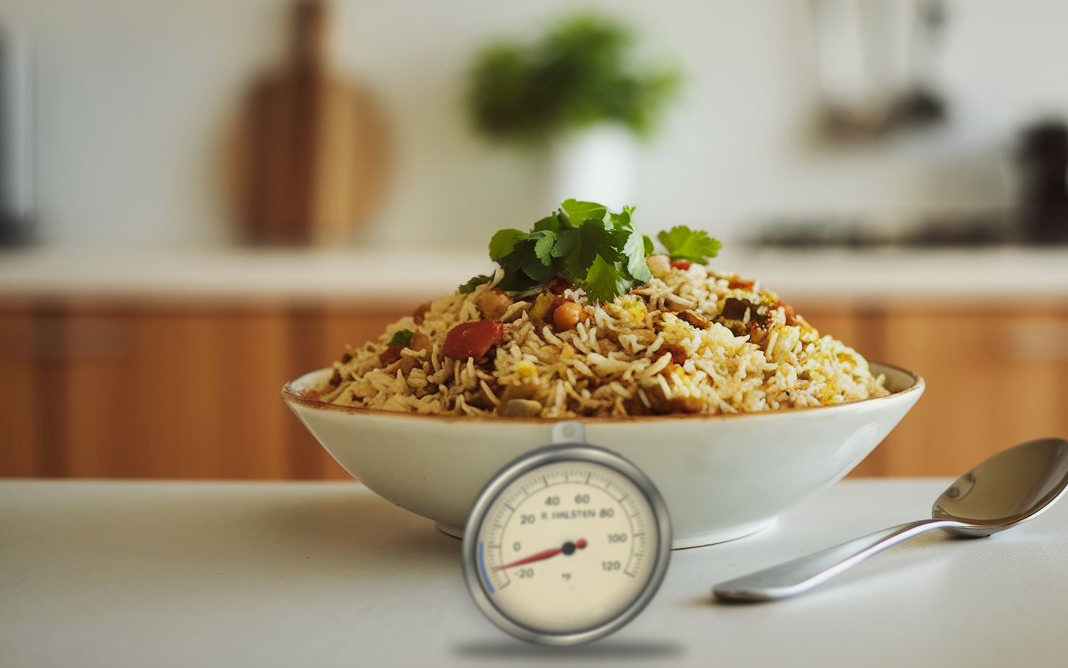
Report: -10°F
